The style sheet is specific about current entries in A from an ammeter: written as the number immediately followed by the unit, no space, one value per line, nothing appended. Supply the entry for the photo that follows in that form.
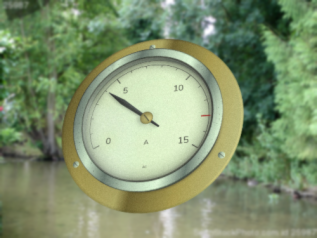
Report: 4A
